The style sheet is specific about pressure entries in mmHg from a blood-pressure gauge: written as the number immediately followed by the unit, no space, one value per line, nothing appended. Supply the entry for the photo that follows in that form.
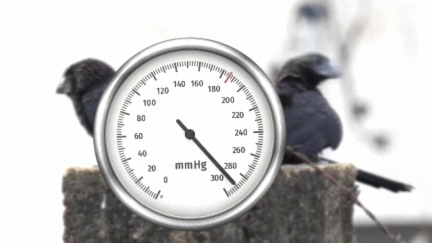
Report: 290mmHg
